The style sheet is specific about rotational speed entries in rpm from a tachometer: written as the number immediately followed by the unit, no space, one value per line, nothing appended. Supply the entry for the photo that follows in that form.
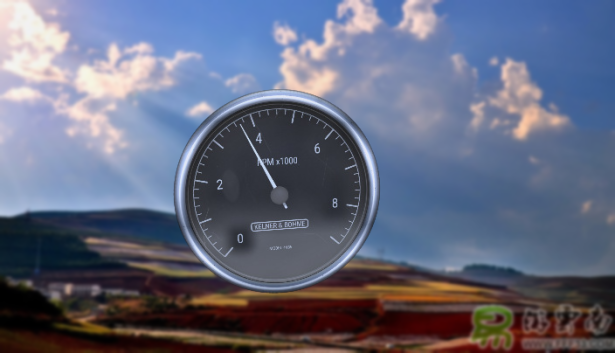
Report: 3700rpm
